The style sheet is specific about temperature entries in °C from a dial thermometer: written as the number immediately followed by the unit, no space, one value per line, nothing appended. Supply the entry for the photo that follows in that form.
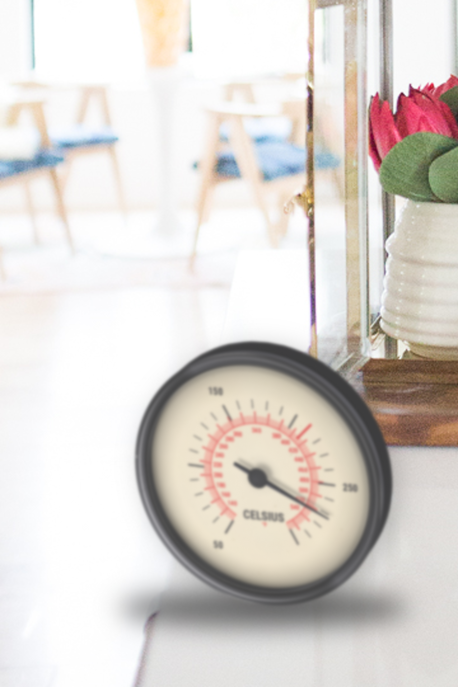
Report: 270°C
